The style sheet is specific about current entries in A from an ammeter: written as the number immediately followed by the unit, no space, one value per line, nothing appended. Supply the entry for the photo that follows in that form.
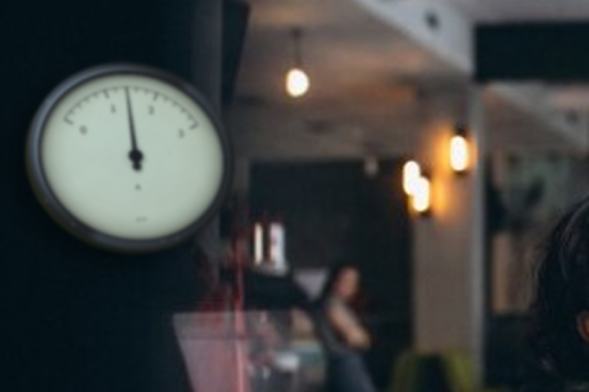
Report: 1.4A
